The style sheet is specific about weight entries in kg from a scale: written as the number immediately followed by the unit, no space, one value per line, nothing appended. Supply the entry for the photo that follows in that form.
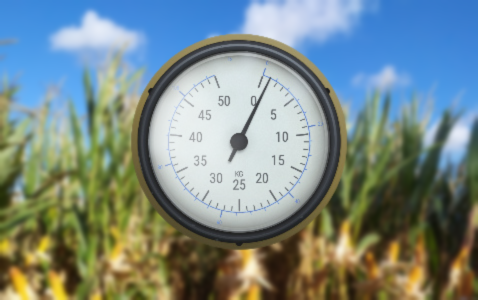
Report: 1kg
